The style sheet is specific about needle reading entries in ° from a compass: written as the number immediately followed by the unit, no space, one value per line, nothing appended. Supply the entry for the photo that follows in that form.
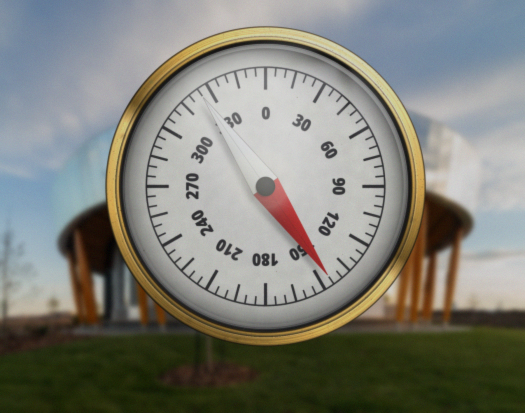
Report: 145°
